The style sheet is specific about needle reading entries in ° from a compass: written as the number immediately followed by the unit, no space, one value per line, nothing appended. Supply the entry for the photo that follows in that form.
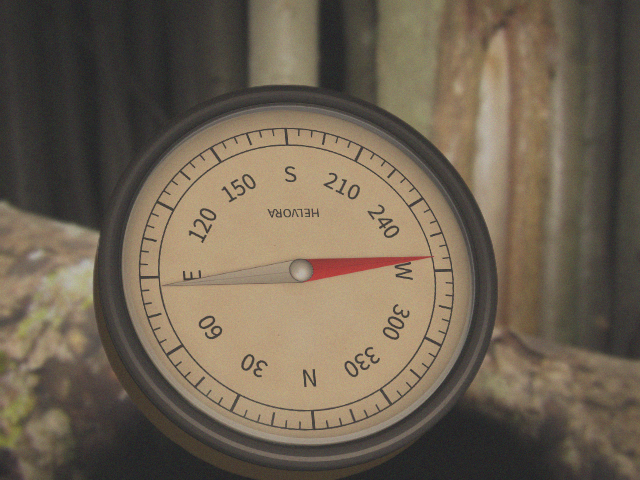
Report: 265°
